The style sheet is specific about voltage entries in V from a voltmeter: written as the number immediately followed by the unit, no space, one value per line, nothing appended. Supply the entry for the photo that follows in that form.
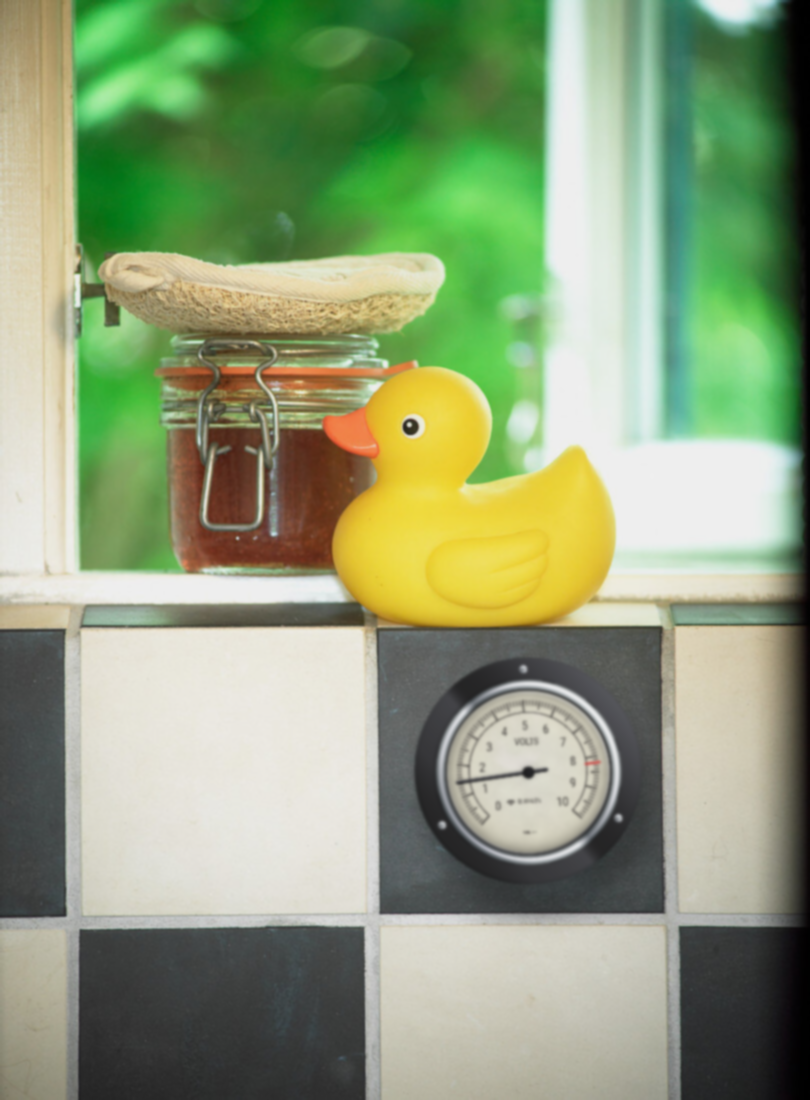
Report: 1.5V
